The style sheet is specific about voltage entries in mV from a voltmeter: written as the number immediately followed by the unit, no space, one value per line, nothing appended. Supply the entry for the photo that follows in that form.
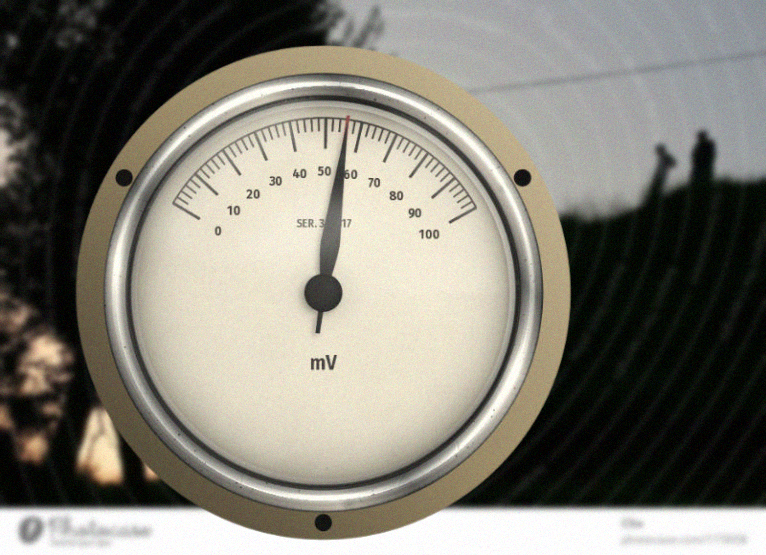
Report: 56mV
